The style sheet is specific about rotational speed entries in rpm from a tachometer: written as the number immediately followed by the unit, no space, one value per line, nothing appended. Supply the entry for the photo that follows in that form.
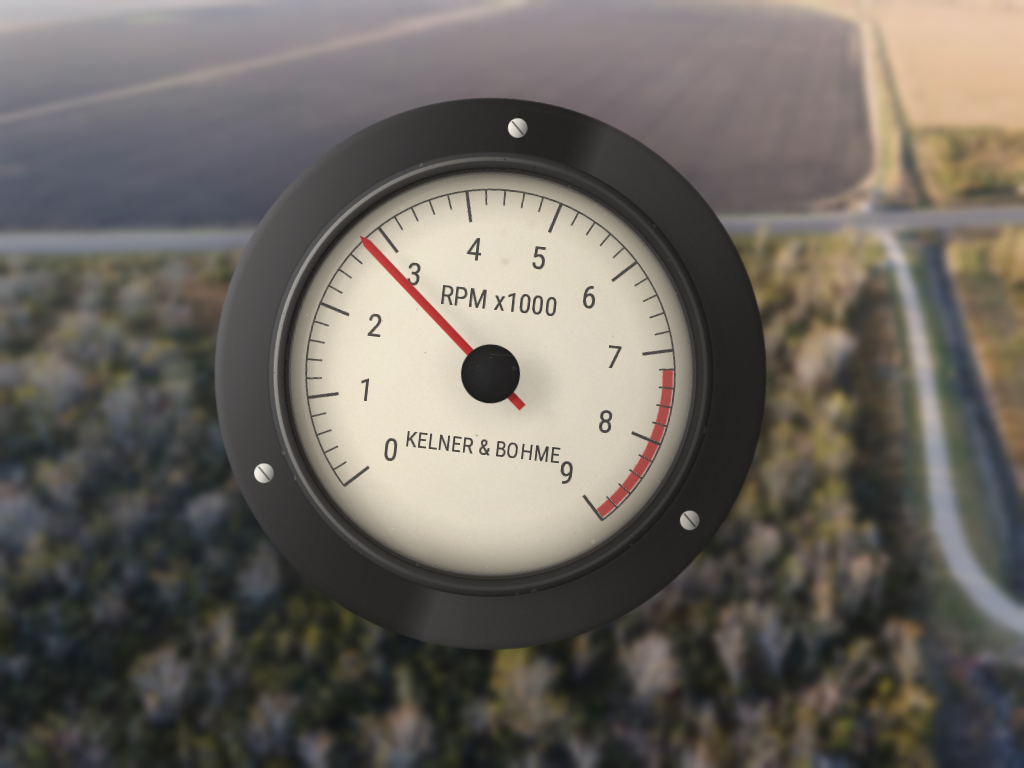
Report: 2800rpm
